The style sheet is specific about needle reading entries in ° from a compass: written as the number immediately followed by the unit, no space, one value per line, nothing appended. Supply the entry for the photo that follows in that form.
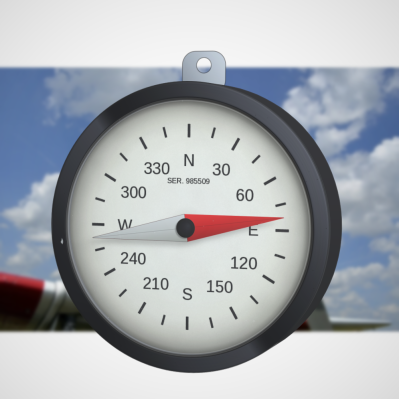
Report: 82.5°
